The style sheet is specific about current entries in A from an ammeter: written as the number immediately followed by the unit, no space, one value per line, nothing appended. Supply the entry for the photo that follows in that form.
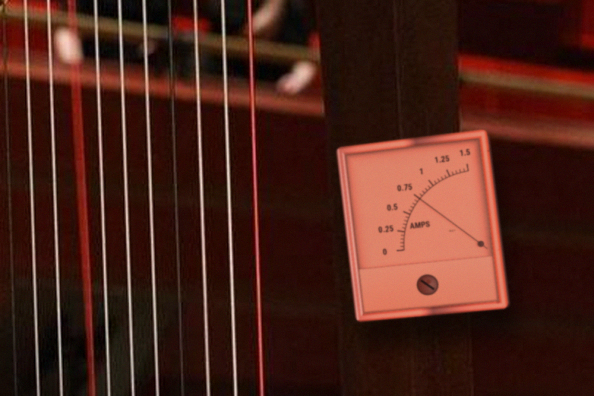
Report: 0.75A
